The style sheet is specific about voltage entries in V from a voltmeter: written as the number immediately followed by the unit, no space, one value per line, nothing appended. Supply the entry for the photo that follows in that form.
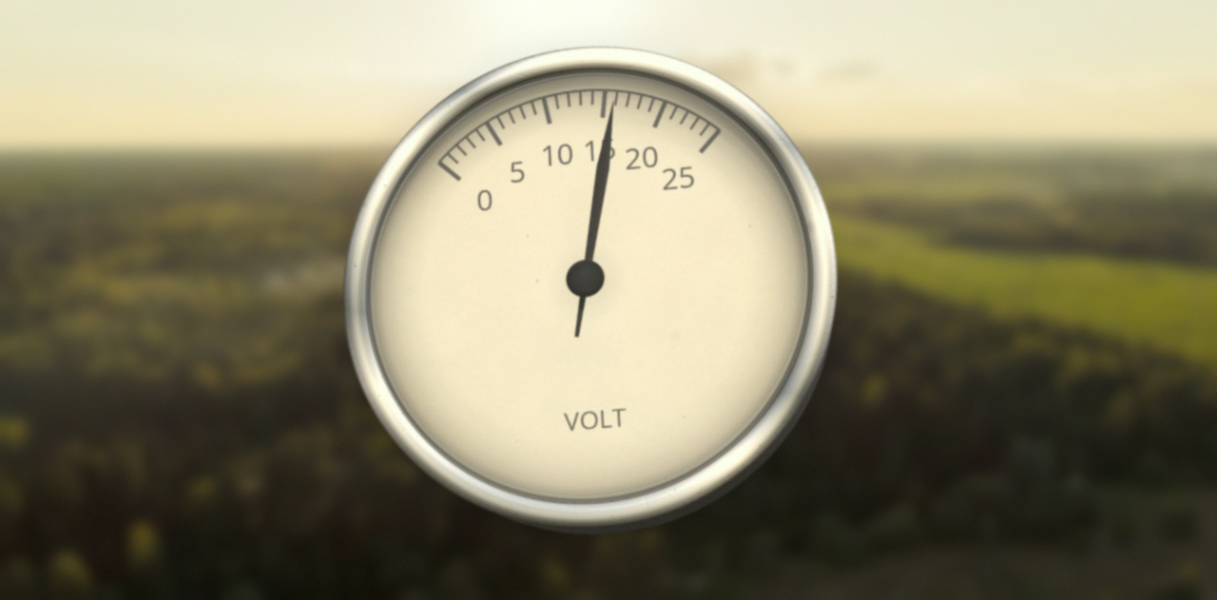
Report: 16V
